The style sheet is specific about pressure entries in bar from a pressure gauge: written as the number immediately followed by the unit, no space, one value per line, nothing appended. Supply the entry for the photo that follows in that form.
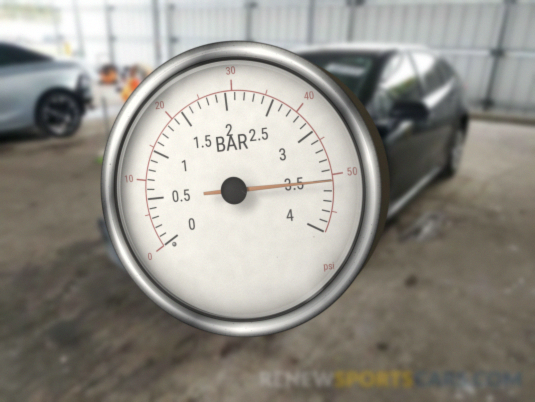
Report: 3.5bar
